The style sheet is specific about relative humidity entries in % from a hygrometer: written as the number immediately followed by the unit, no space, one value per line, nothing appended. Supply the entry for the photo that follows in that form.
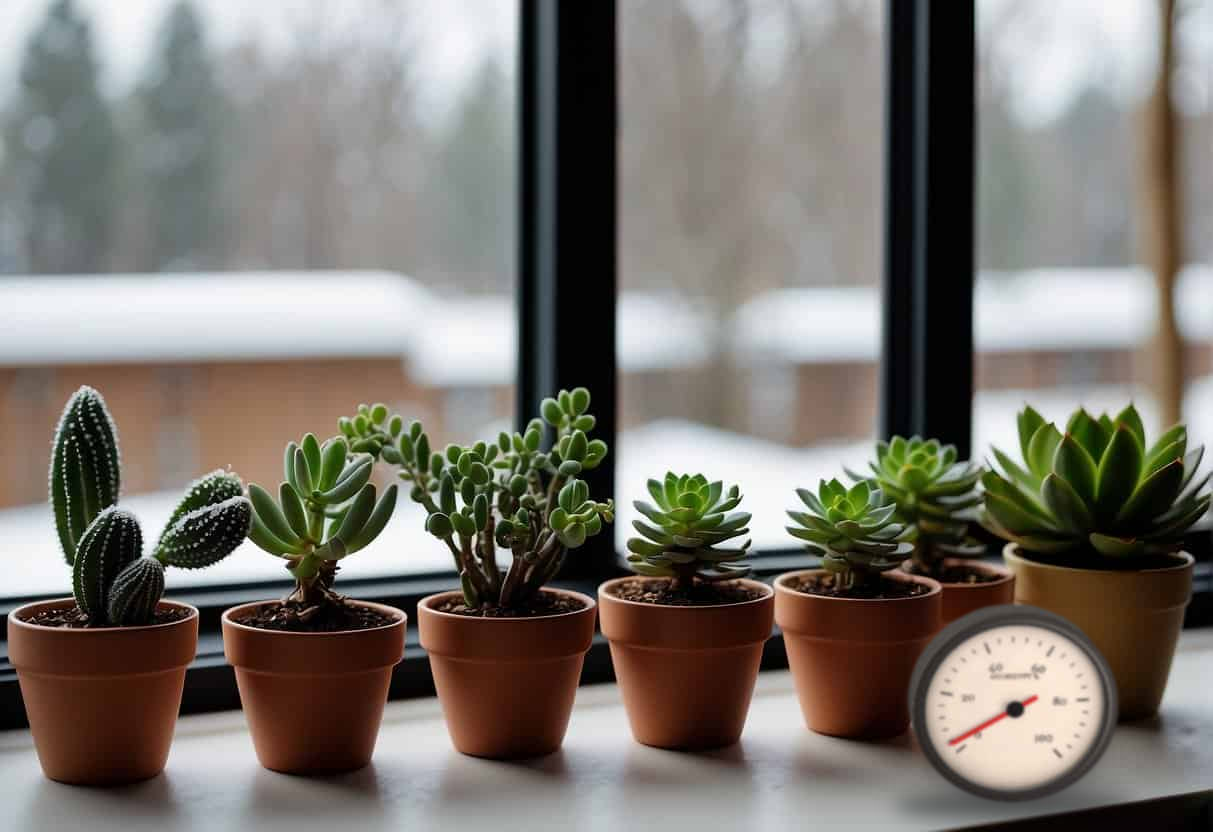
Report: 4%
